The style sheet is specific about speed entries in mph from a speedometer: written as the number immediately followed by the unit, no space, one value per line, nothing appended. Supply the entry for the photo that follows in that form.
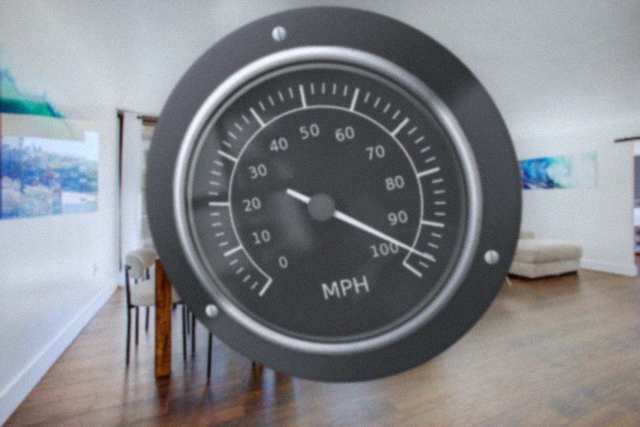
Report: 96mph
